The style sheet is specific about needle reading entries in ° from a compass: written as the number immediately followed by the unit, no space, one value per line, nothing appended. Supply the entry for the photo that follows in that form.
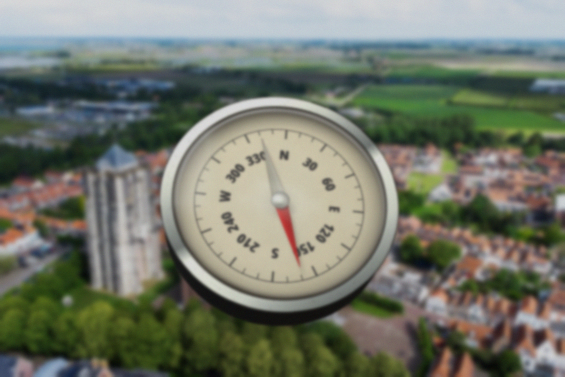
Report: 160°
